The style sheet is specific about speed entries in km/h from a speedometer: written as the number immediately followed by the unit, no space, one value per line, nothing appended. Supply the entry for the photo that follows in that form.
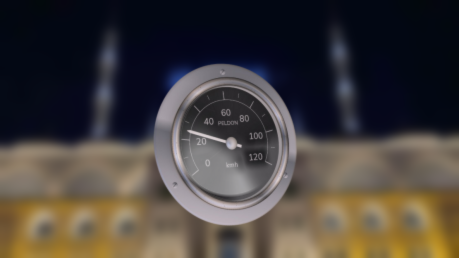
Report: 25km/h
